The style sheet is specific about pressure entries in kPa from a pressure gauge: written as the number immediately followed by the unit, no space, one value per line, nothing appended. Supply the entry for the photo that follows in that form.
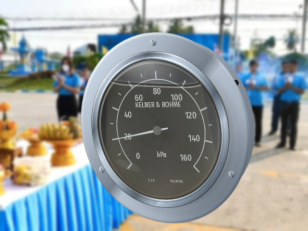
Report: 20kPa
